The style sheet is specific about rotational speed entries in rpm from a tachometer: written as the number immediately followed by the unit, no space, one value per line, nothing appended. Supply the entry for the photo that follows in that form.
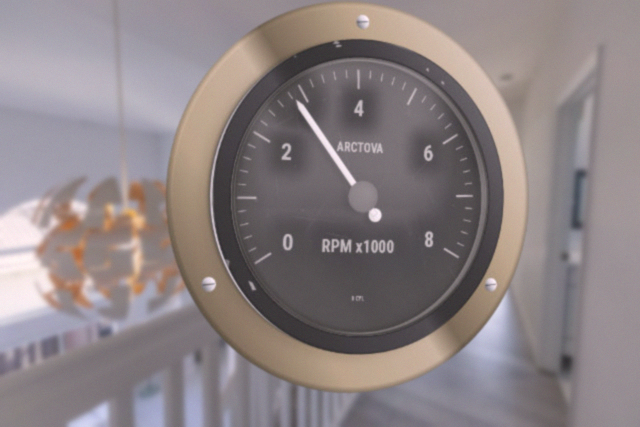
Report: 2800rpm
